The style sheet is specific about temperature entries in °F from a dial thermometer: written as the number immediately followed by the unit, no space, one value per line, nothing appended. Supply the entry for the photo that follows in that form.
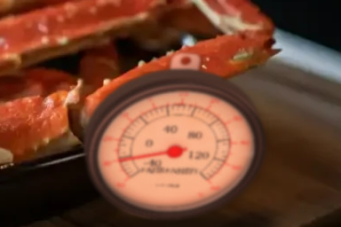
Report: -20°F
